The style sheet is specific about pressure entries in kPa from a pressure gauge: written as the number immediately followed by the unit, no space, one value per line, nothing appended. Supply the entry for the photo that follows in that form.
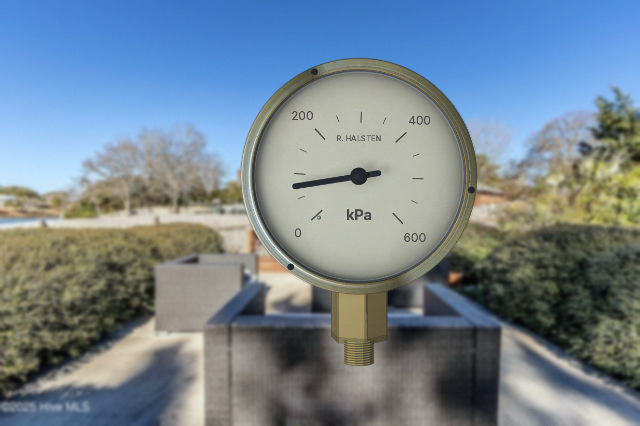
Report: 75kPa
